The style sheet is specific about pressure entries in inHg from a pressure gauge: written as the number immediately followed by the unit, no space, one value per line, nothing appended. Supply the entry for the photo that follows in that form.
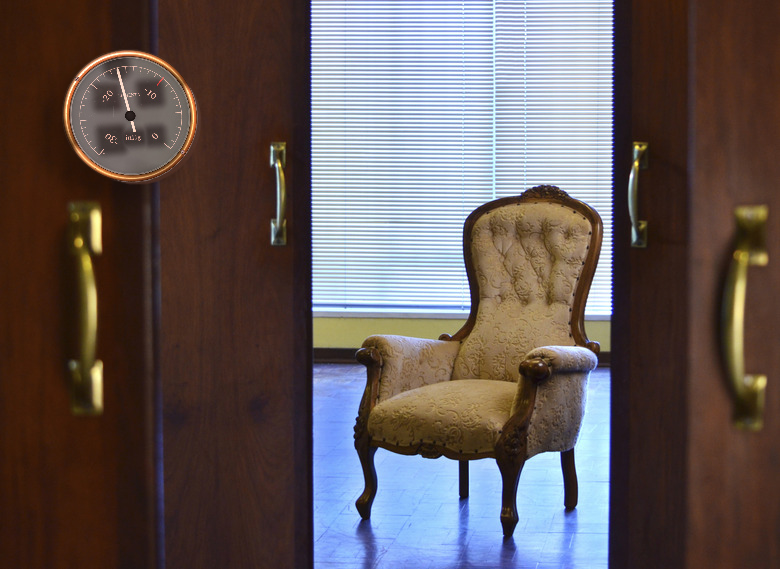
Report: -16inHg
